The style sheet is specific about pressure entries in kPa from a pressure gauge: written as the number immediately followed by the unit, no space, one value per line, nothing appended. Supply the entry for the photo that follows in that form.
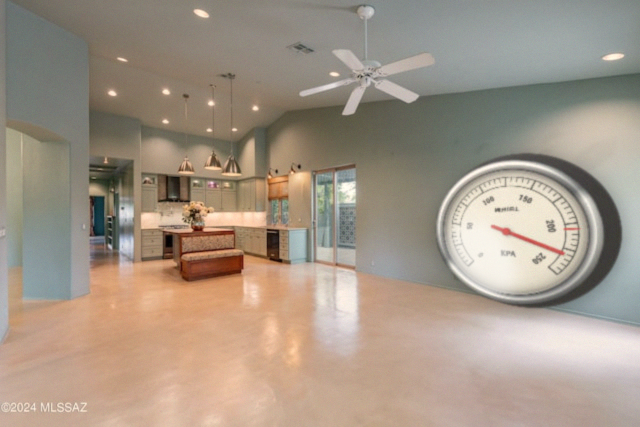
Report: 230kPa
